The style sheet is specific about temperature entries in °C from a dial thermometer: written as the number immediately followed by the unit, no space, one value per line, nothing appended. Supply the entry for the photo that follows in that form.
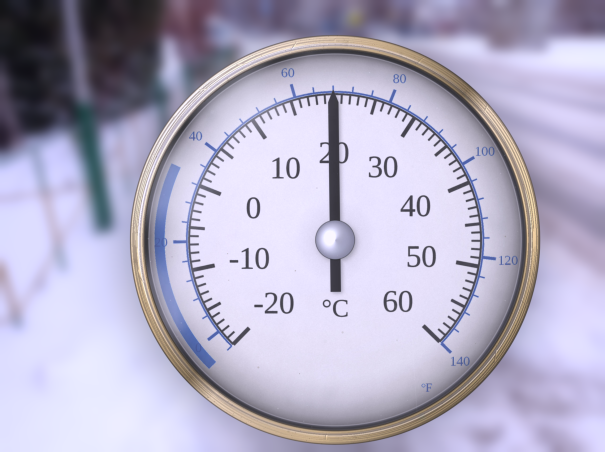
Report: 20°C
